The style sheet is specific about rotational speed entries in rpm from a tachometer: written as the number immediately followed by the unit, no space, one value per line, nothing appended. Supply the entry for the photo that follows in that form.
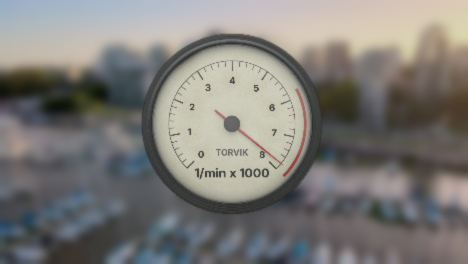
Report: 7800rpm
